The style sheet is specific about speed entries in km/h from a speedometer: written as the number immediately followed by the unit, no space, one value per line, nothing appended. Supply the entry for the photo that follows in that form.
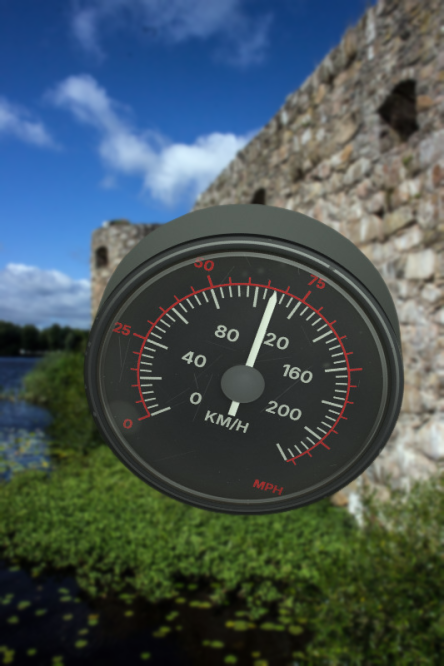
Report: 108km/h
